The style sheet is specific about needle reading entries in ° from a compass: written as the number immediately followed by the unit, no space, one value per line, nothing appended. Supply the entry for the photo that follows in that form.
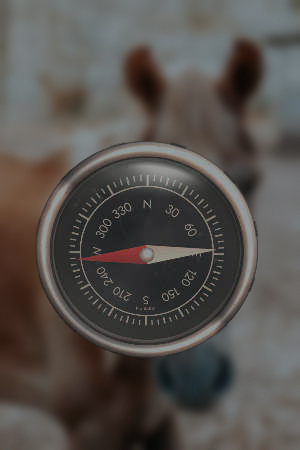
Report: 265°
